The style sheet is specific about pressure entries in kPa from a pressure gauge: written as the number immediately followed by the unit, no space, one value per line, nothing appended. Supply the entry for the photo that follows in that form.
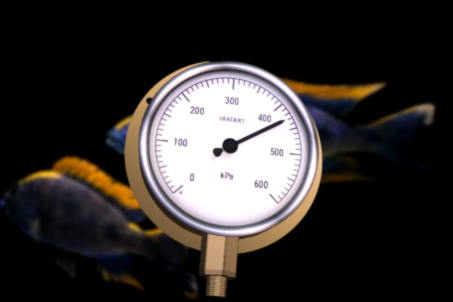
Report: 430kPa
